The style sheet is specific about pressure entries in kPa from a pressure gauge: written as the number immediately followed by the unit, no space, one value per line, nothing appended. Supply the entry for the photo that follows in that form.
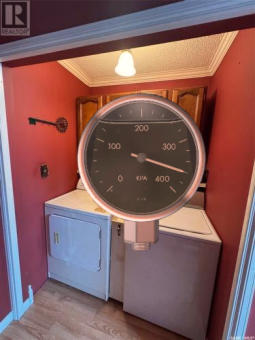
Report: 360kPa
